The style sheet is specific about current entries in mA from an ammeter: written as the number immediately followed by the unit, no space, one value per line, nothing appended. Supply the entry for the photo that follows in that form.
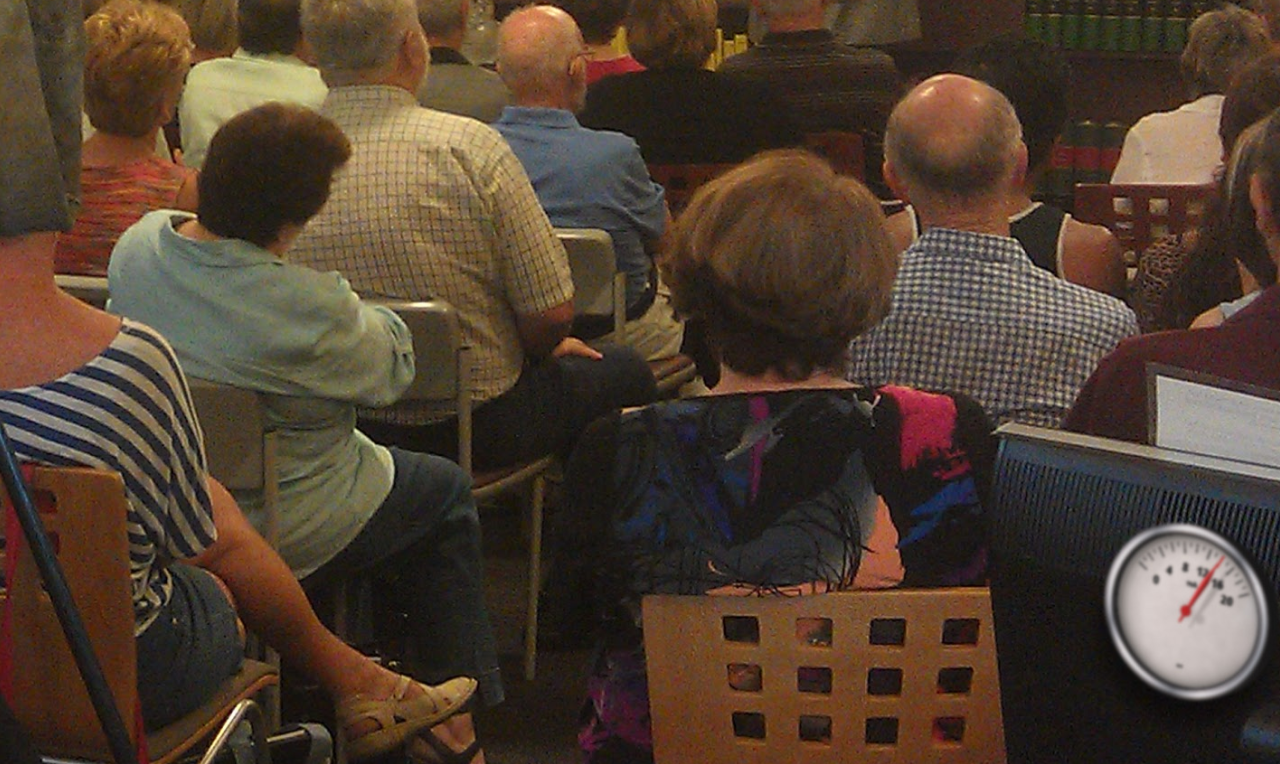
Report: 14mA
